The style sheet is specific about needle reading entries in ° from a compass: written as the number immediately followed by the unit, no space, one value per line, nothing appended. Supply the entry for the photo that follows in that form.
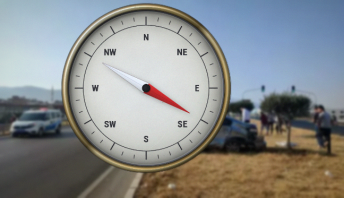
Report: 120°
